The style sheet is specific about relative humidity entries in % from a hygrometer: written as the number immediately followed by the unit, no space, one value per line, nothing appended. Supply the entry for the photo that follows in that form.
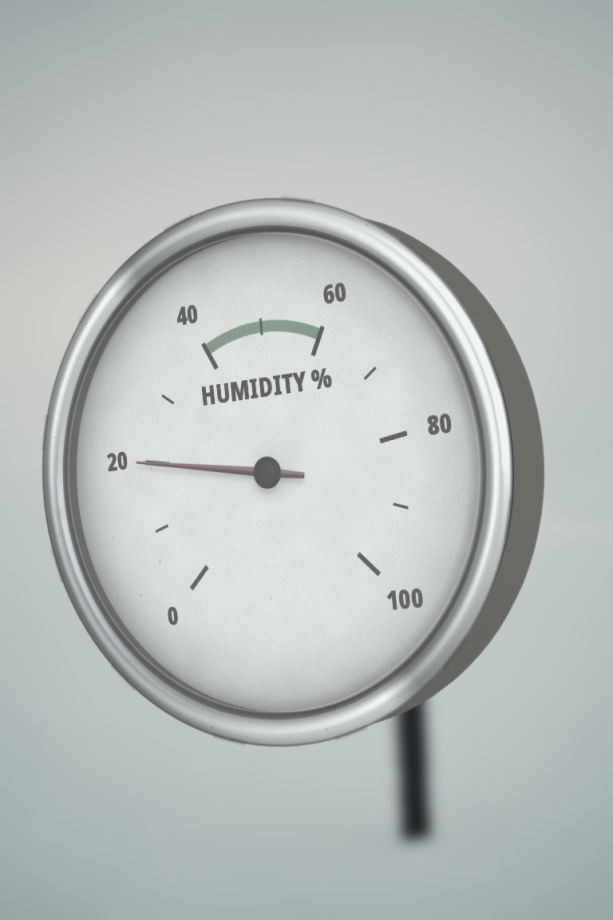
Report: 20%
